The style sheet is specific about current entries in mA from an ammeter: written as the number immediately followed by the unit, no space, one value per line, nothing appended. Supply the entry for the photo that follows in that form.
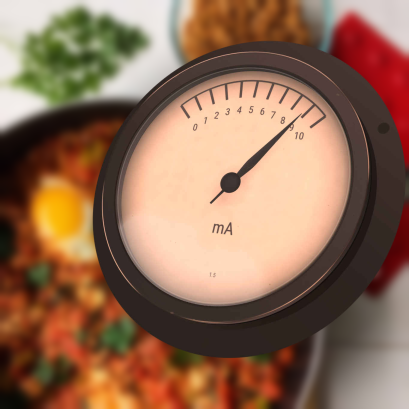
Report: 9mA
